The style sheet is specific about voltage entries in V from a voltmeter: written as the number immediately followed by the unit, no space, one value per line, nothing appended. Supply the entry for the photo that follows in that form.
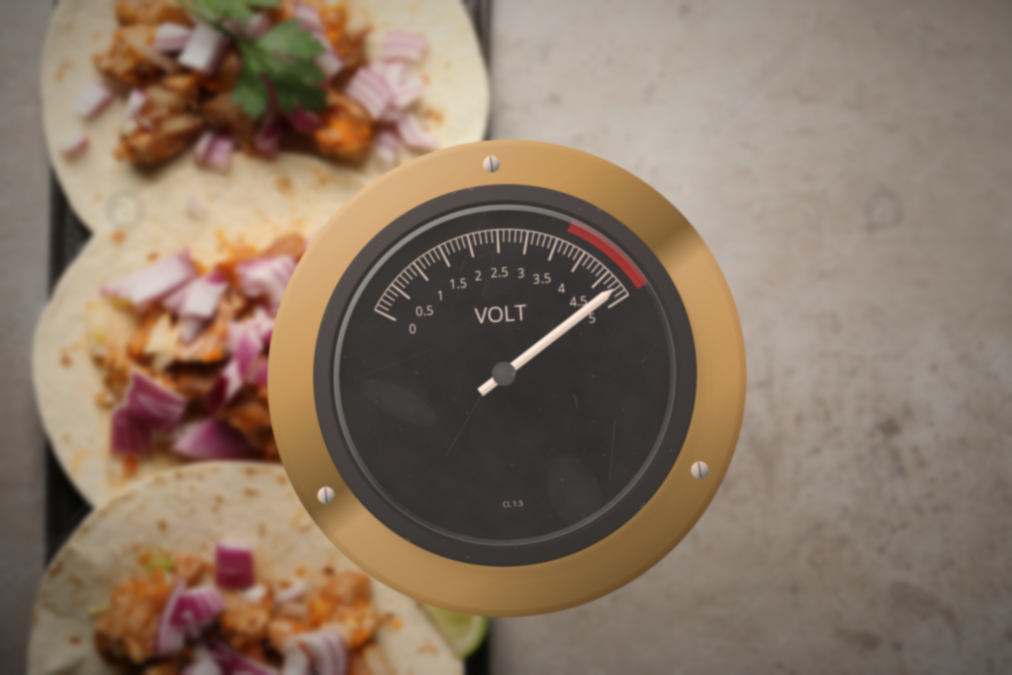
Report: 4.8V
